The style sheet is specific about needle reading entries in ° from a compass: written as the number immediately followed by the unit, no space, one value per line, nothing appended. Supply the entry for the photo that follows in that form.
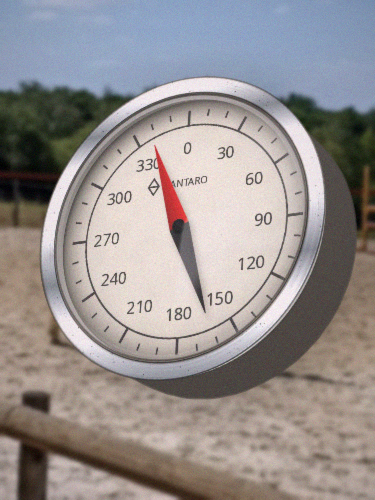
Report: 340°
